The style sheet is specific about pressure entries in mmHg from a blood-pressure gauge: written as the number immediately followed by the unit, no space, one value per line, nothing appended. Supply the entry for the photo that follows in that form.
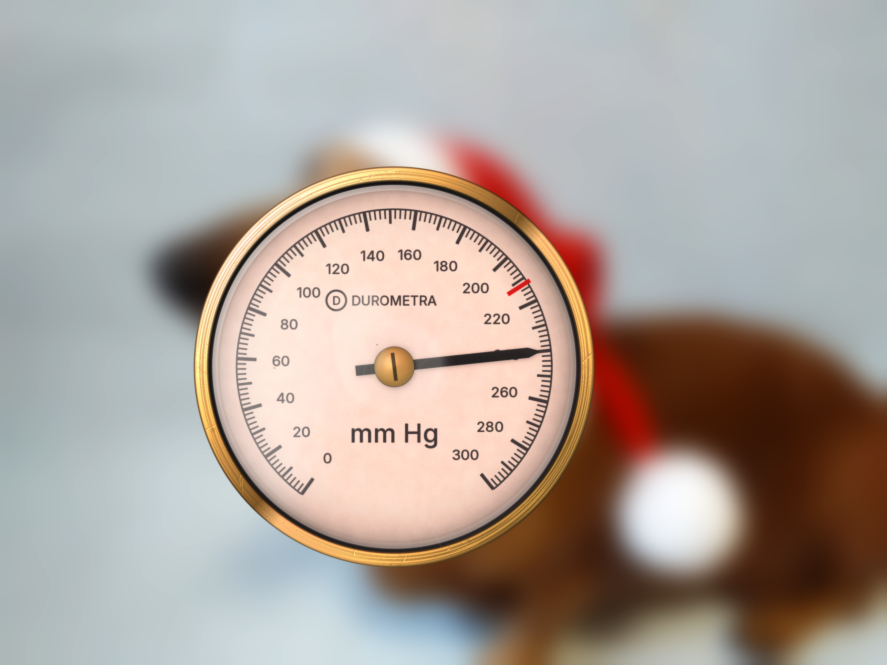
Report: 240mmHg
